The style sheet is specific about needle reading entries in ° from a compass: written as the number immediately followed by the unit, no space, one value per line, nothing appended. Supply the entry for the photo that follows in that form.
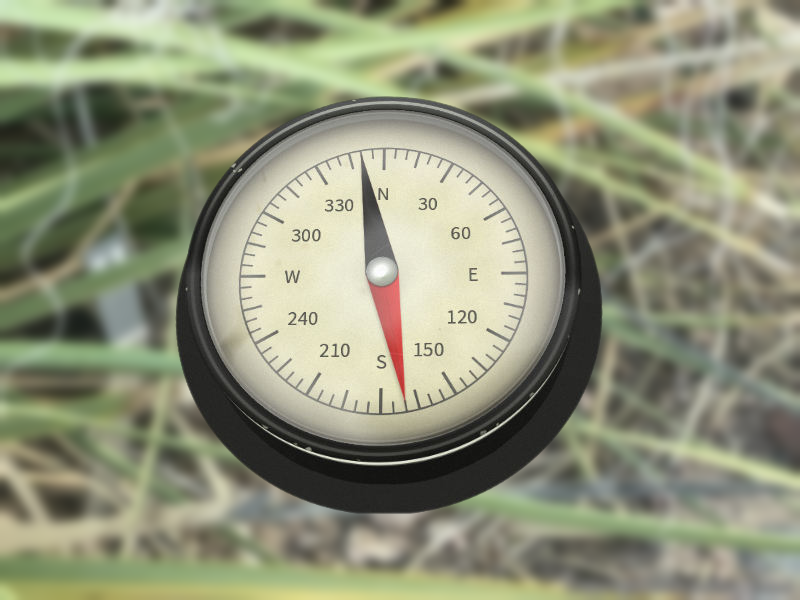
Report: 170°
